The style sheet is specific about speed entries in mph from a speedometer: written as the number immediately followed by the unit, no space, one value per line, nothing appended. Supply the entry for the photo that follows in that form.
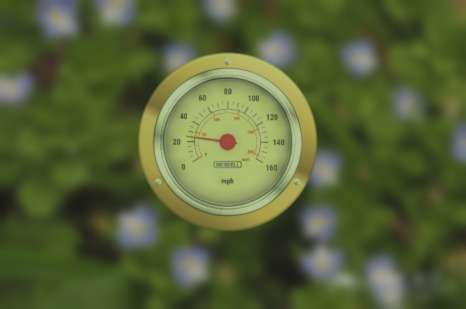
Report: 25mph
